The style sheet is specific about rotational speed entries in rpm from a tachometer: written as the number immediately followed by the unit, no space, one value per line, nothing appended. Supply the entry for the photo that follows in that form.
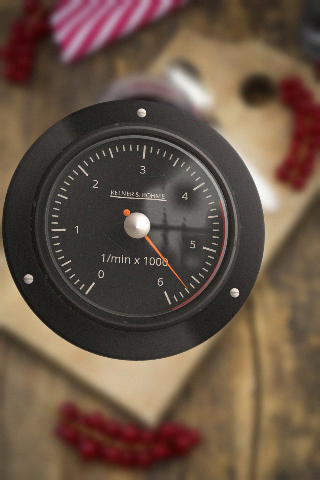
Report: 5700rpm
